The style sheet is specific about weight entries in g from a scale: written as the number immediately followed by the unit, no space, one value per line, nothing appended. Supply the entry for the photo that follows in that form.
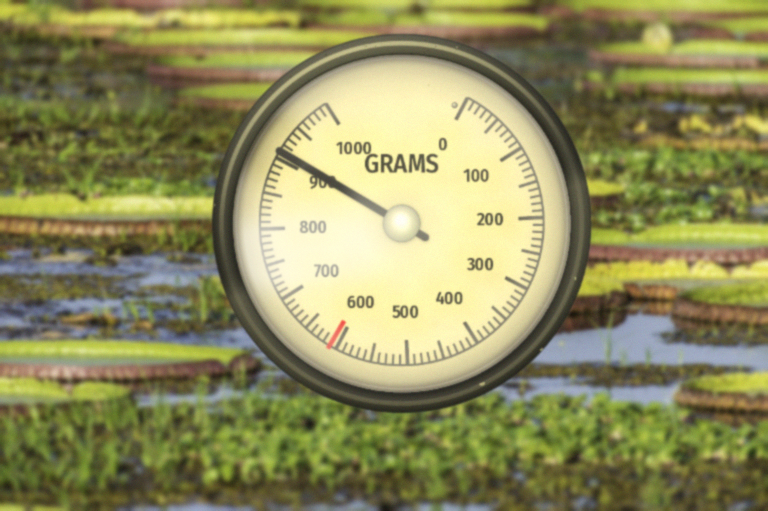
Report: 910g
